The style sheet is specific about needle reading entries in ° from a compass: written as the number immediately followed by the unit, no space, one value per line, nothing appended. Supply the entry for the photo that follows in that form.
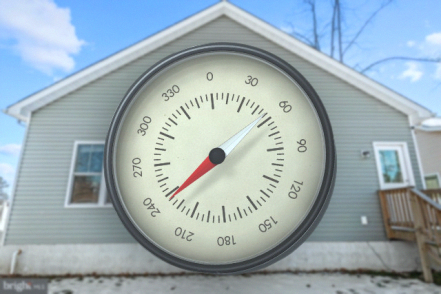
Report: 235°
